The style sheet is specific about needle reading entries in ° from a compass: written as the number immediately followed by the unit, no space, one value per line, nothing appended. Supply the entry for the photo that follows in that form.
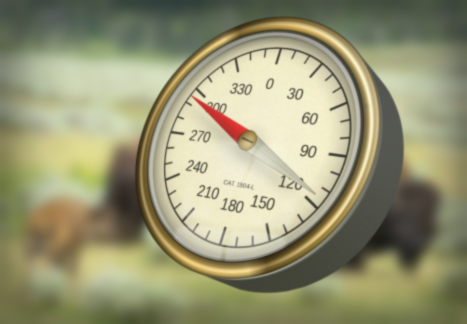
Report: 295°
